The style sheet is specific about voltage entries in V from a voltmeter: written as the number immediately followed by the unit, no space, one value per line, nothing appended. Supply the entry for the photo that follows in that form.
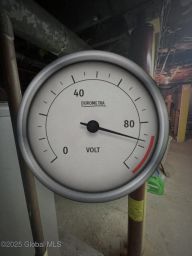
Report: 87.5V
